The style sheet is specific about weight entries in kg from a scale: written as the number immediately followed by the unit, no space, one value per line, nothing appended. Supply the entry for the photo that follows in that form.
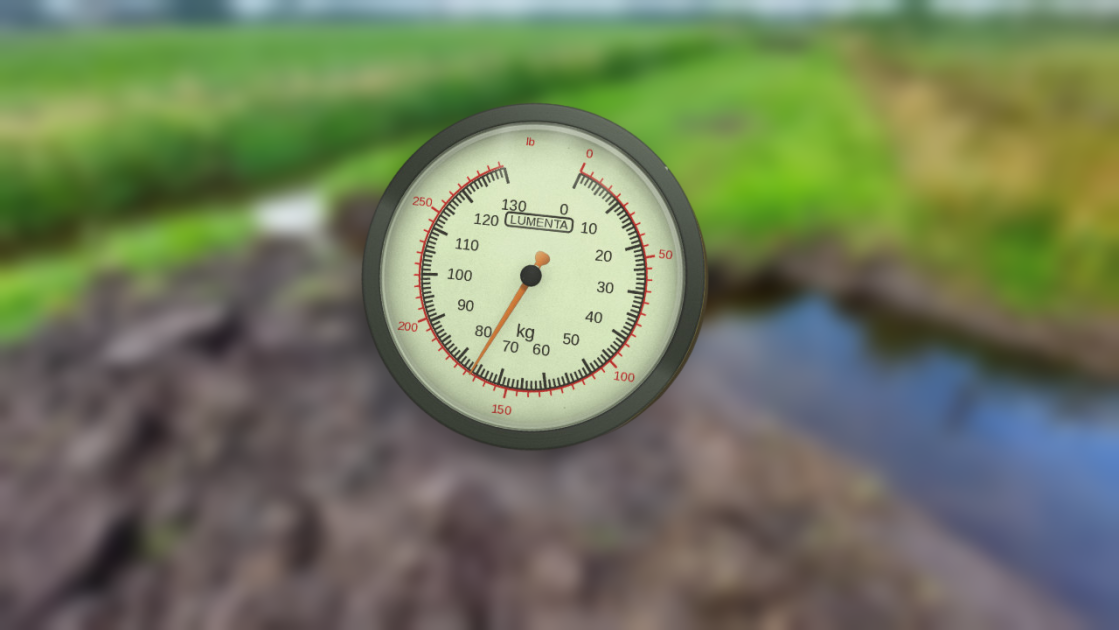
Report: 76kg
